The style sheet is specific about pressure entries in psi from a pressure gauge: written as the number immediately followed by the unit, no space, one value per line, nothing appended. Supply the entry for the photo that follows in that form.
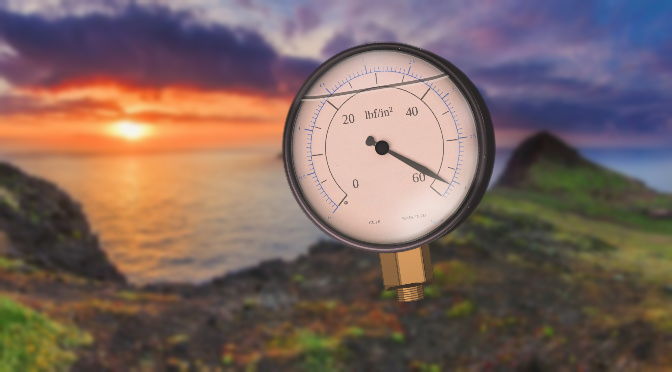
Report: 57.5psi
